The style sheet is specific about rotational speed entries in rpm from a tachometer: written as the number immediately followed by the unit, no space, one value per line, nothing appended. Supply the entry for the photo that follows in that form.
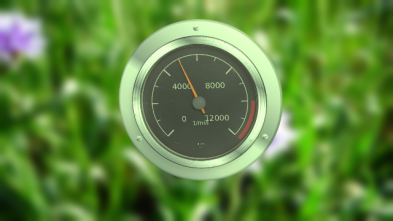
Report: 5000rpm
